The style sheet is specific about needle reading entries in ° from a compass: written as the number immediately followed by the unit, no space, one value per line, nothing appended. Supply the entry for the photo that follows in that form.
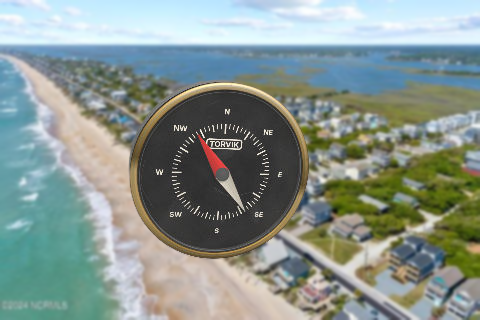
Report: 325°
